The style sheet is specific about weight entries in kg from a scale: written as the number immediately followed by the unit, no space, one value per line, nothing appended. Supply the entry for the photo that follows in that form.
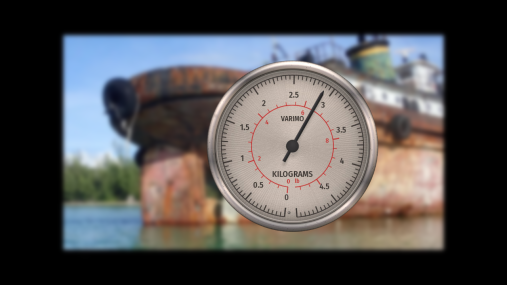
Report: 2.9kg
